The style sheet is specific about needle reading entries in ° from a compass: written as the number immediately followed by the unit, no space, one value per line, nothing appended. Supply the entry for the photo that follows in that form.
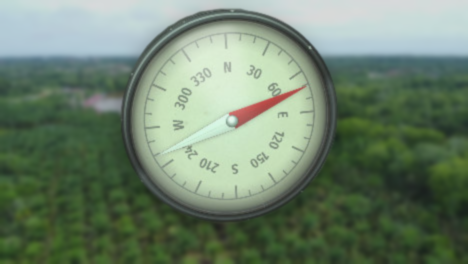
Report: 70°
